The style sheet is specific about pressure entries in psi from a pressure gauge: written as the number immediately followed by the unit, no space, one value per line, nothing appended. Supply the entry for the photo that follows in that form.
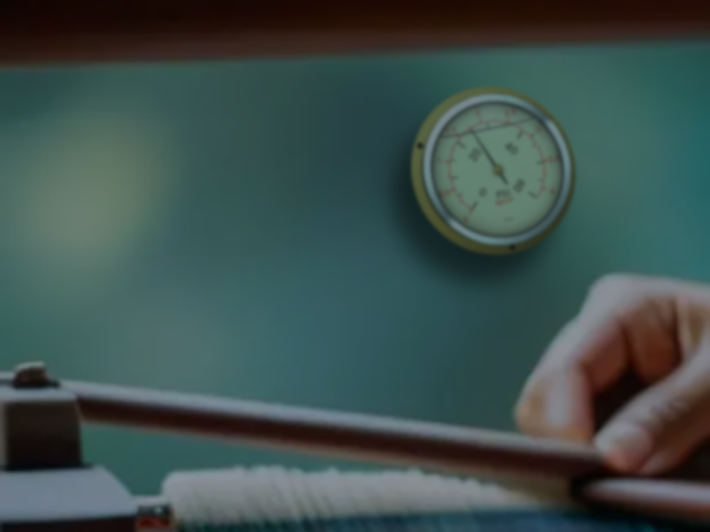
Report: 25psi
